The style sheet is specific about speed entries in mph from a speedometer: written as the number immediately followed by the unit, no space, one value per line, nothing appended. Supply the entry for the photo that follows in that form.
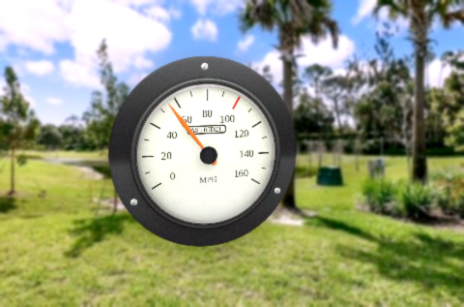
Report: 55mph
